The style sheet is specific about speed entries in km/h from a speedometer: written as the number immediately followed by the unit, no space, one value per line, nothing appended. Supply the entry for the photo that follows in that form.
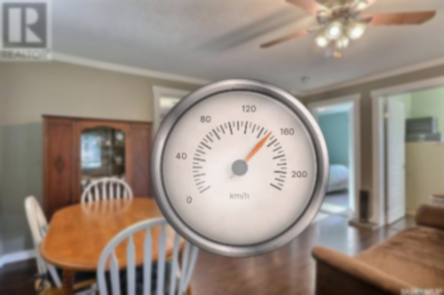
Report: 150km/h
